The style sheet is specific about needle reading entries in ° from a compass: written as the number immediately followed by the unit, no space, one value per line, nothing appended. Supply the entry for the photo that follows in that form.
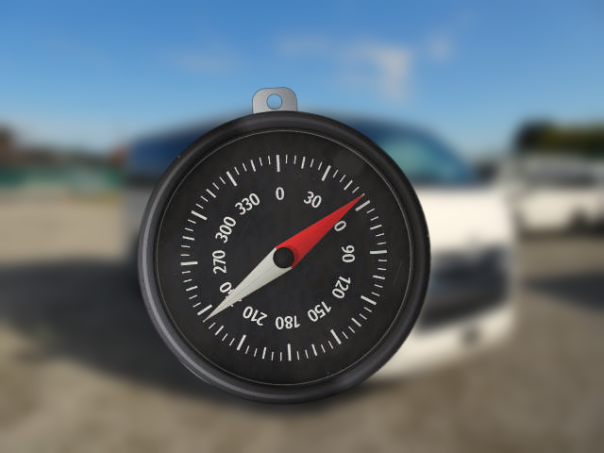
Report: 55°
